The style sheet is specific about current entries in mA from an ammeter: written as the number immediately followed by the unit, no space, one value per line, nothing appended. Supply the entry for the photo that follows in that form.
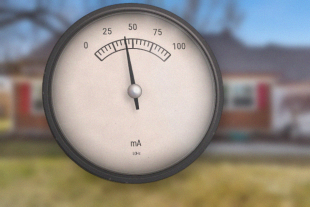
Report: 40mA
